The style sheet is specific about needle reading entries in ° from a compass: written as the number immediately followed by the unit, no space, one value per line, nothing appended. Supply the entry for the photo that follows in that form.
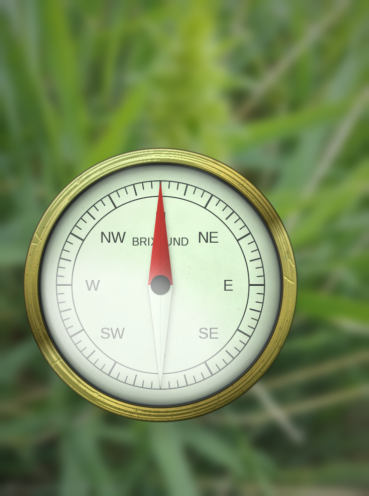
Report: 0°
